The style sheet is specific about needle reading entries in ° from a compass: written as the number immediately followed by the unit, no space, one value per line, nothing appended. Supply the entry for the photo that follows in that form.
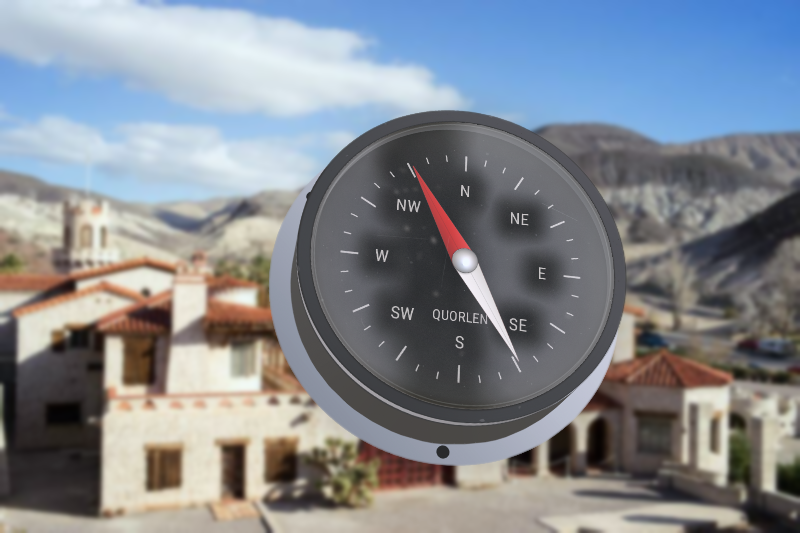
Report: 330°
